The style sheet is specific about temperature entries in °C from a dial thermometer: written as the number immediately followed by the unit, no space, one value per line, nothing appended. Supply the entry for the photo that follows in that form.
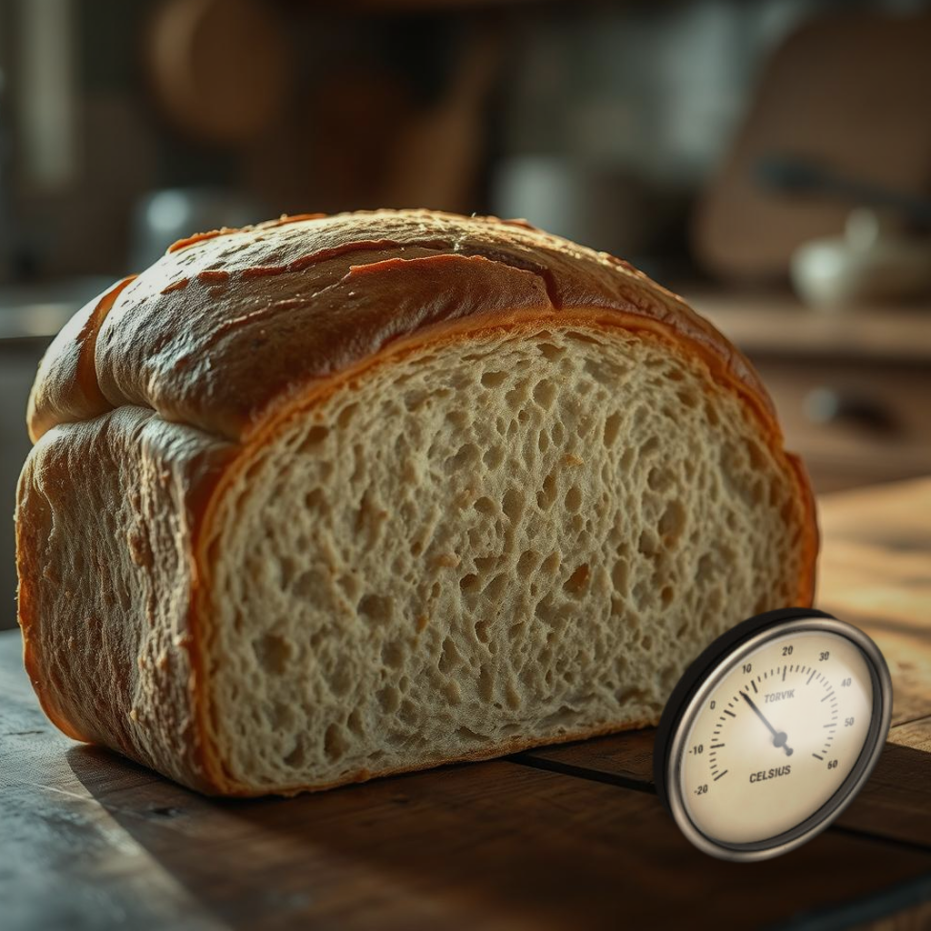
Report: 6°C
